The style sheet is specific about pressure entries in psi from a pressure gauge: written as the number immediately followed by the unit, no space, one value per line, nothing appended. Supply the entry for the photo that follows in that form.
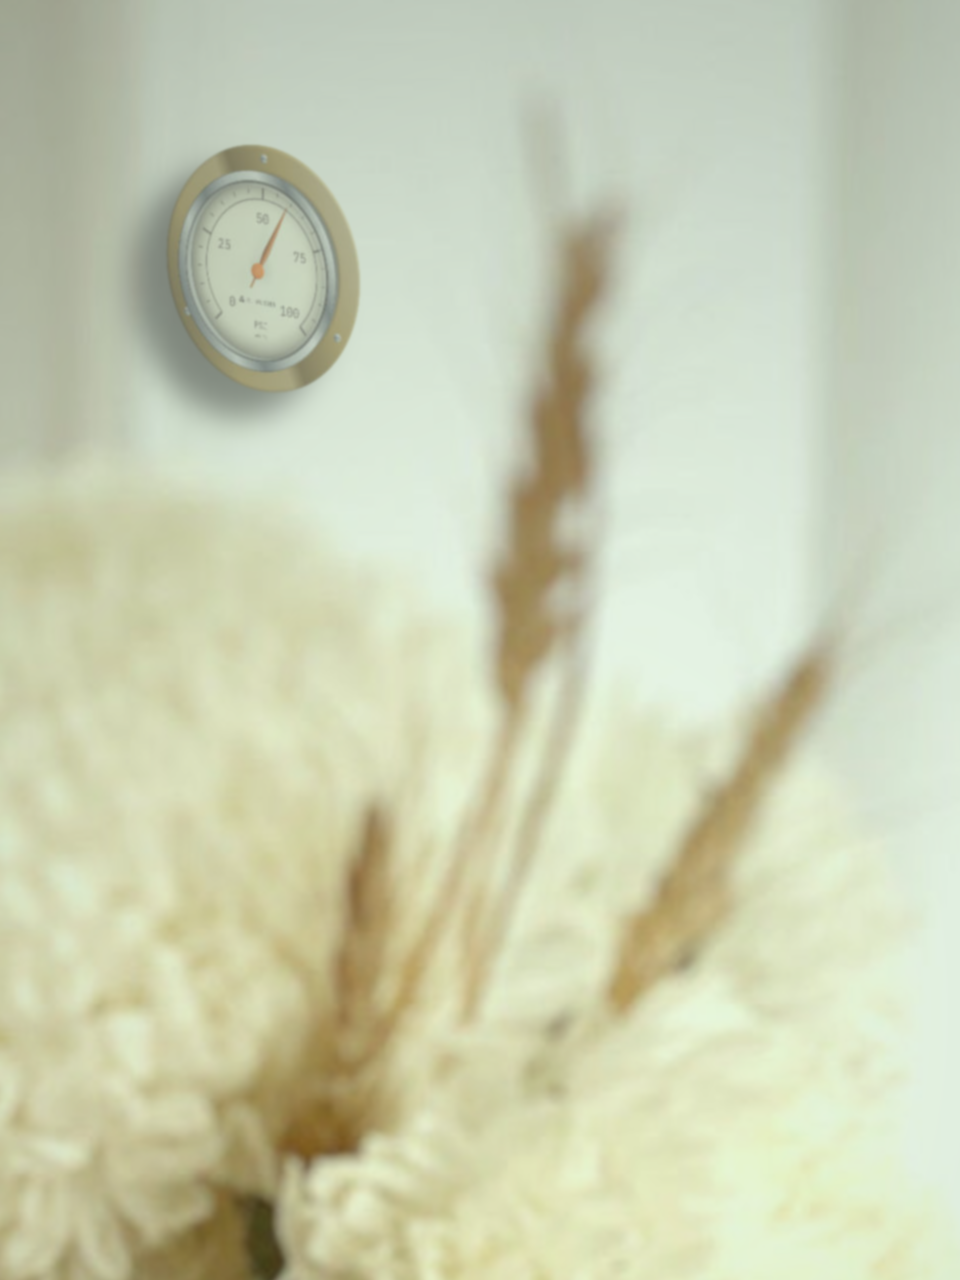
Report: 60psi
